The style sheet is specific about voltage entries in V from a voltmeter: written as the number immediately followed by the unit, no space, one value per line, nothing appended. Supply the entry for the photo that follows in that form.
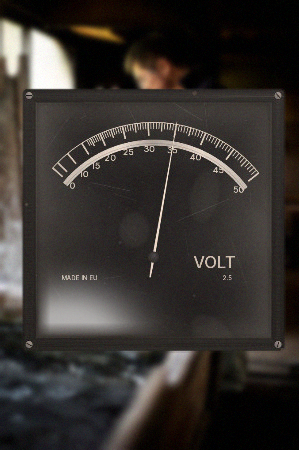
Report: 35V
